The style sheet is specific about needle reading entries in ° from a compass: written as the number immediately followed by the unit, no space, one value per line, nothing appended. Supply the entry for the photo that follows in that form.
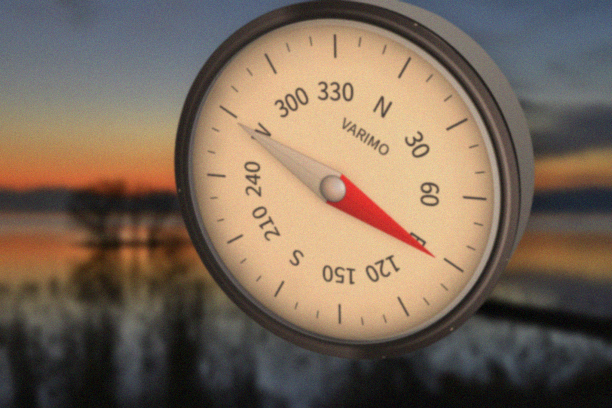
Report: 90°
